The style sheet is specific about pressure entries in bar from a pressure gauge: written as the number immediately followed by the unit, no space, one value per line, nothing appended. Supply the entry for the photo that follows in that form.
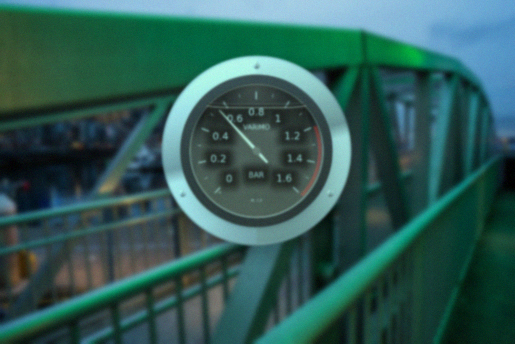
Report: 0.55bar
